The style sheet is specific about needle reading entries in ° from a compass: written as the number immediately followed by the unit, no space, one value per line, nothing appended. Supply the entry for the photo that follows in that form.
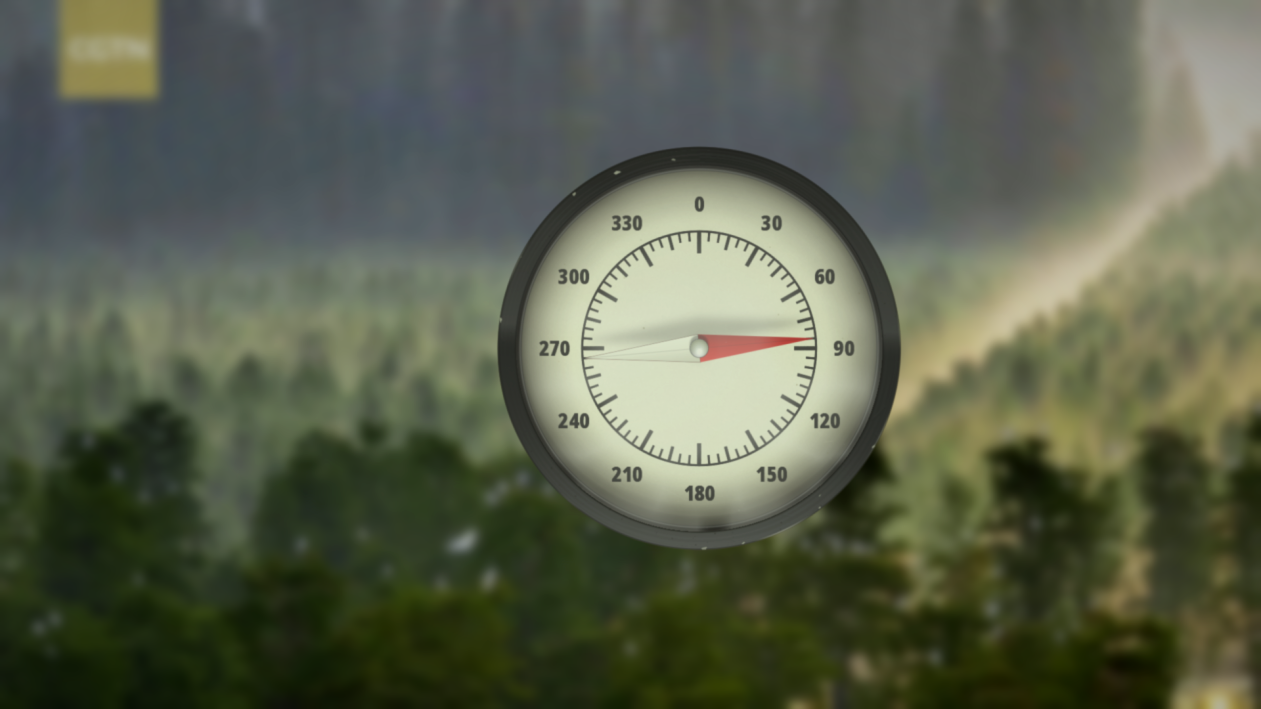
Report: 85°
